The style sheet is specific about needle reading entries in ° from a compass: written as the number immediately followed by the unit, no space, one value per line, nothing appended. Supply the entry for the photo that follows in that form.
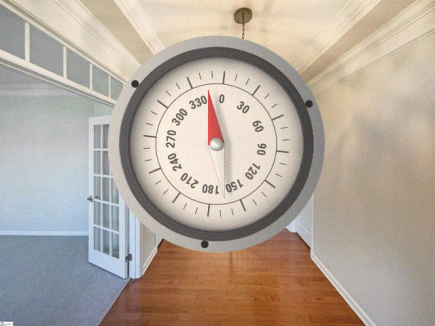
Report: 345°
